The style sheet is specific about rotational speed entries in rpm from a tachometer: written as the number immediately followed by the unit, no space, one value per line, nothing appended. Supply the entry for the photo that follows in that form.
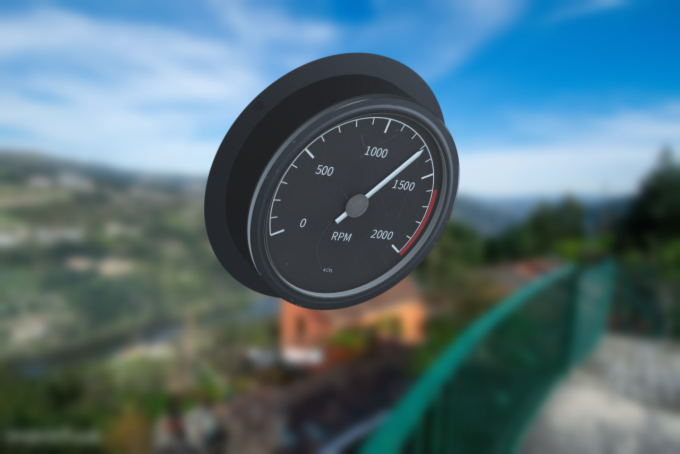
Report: 1300rpm
